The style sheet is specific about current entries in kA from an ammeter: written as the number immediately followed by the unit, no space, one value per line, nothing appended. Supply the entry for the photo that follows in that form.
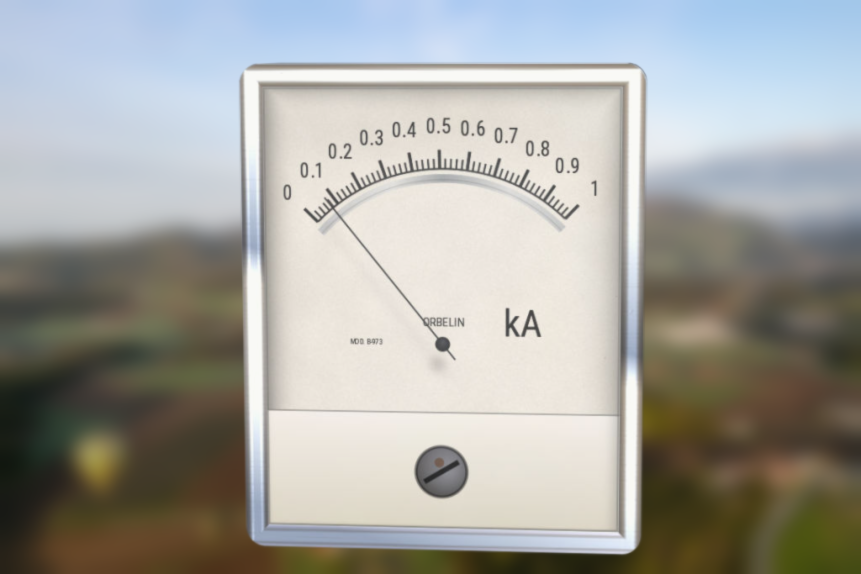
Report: 0.08kA
